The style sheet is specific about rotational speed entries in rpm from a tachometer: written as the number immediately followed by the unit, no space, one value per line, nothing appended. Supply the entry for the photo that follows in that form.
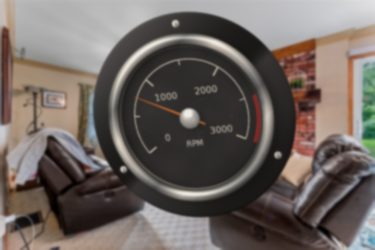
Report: 750rpm
